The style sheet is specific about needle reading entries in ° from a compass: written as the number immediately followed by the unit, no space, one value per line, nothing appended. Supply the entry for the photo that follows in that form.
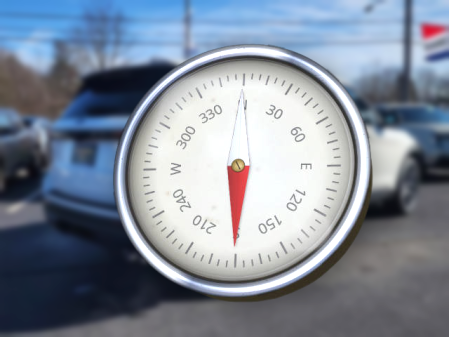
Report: 180°
